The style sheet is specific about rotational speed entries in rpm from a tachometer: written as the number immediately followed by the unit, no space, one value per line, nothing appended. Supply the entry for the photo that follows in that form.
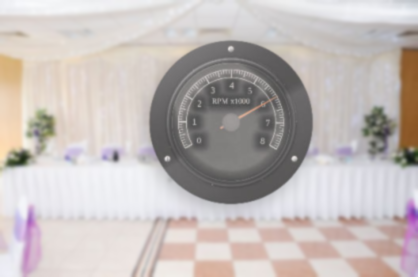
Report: 6000rpm
